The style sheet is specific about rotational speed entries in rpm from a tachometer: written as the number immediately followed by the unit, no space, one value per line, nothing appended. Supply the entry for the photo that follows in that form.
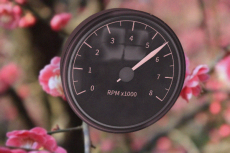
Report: 5500rpm
